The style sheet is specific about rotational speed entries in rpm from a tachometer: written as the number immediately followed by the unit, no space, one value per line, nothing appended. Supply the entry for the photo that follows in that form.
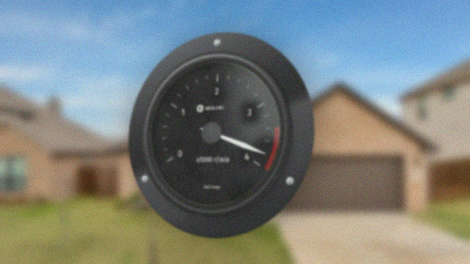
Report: 3800rpm
